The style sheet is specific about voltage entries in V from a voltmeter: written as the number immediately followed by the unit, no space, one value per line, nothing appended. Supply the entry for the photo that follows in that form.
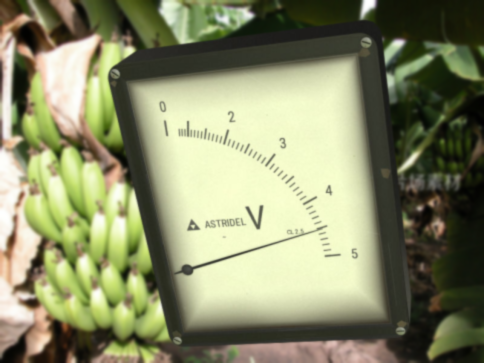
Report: 4.5V
